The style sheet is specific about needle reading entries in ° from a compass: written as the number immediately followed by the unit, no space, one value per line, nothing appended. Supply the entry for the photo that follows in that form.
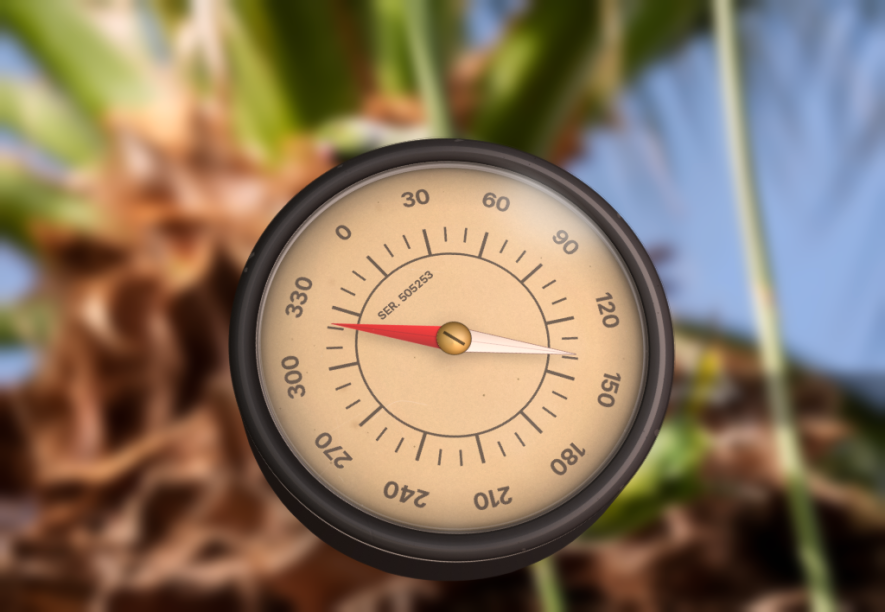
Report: 320°
